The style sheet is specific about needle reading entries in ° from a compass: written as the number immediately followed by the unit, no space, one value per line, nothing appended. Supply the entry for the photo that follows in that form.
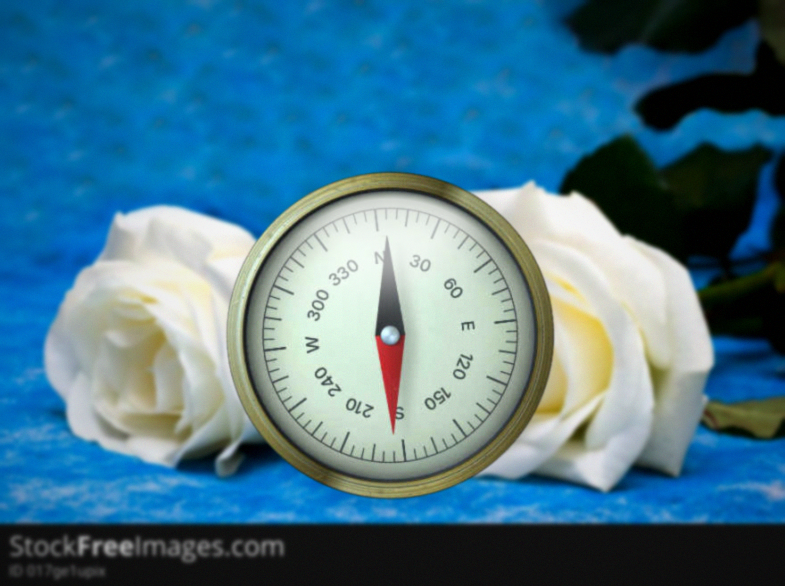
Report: 185°
